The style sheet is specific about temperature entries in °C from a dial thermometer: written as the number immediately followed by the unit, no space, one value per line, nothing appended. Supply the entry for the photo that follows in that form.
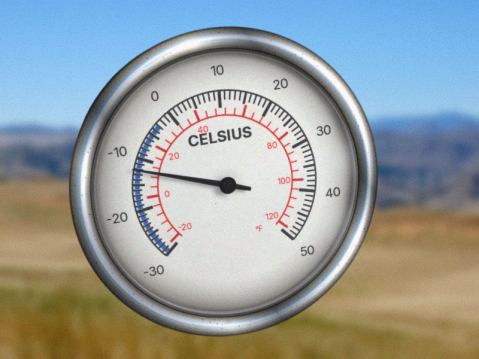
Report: -12°C
